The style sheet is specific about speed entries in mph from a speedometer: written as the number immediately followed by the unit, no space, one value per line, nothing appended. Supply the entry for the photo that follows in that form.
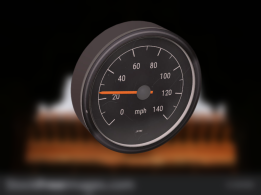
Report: 25mph
